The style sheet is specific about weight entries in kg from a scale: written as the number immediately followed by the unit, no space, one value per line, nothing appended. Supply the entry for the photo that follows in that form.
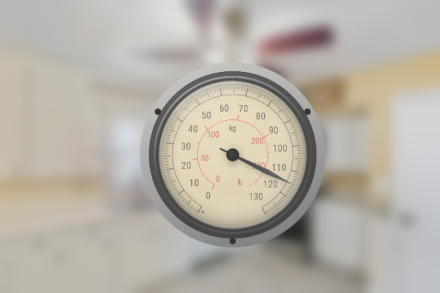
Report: 115kg
